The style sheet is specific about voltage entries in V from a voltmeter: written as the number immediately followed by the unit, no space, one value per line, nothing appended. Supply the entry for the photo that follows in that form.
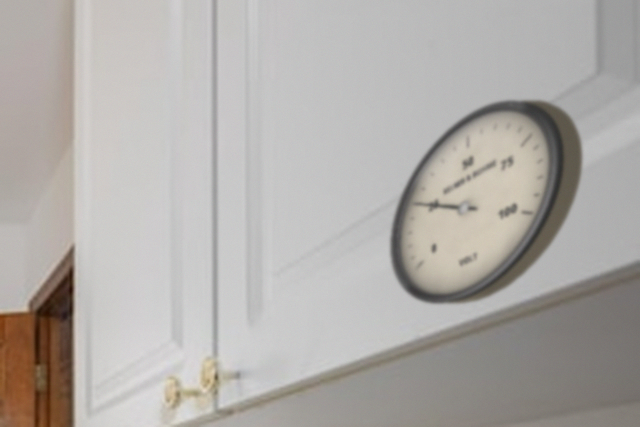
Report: 25V
